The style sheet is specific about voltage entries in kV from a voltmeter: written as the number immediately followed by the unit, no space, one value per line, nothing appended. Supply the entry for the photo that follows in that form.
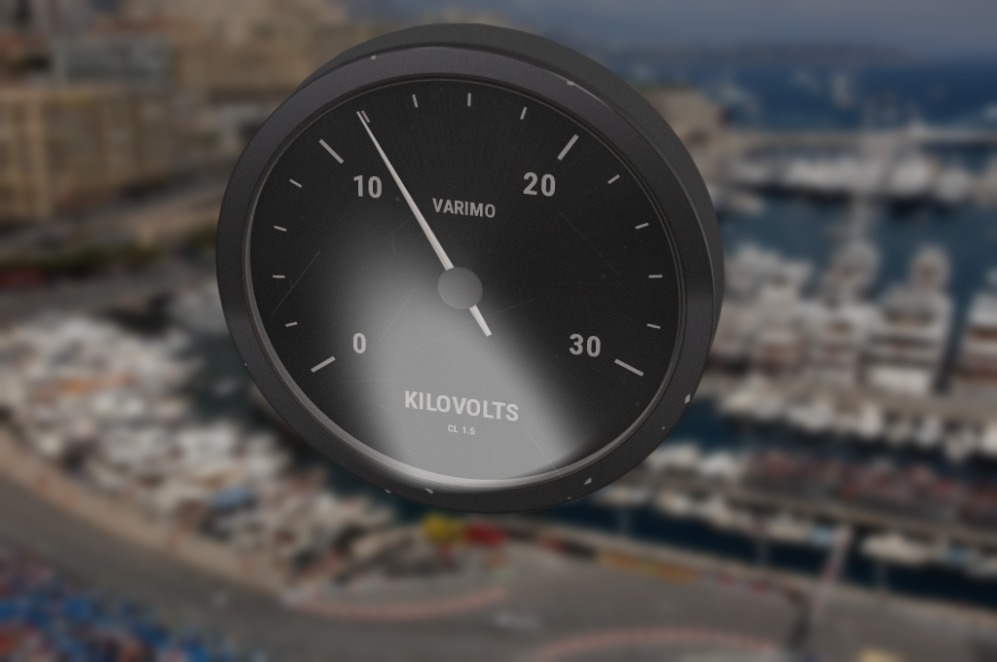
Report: 12kV
